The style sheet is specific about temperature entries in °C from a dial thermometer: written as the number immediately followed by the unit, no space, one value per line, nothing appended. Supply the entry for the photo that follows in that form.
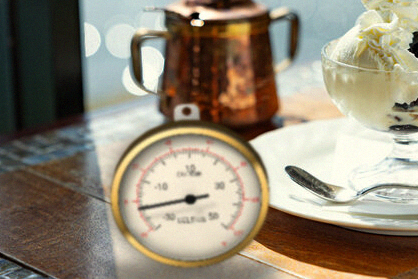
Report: -20°C
